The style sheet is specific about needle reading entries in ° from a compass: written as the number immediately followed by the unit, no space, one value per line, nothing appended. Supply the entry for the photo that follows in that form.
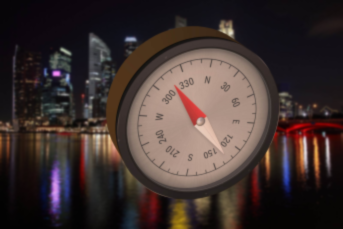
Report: 315°
